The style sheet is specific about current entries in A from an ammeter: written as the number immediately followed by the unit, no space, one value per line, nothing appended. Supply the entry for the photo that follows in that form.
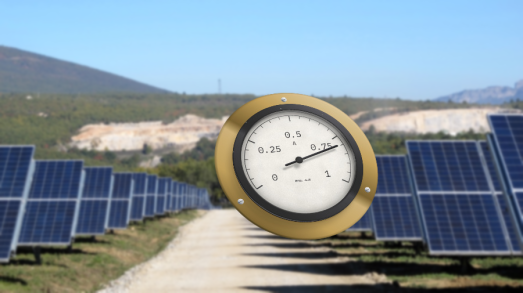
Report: 0.8A
